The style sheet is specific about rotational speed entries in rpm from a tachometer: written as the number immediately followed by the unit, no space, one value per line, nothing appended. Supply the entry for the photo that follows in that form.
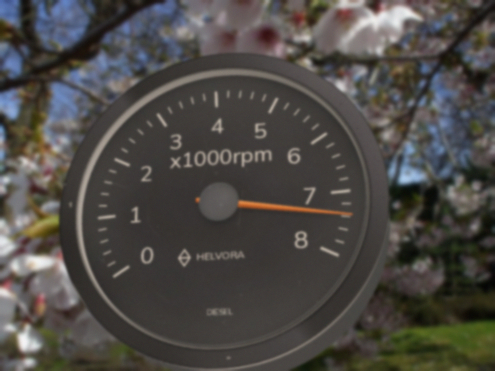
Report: 7400rpm
